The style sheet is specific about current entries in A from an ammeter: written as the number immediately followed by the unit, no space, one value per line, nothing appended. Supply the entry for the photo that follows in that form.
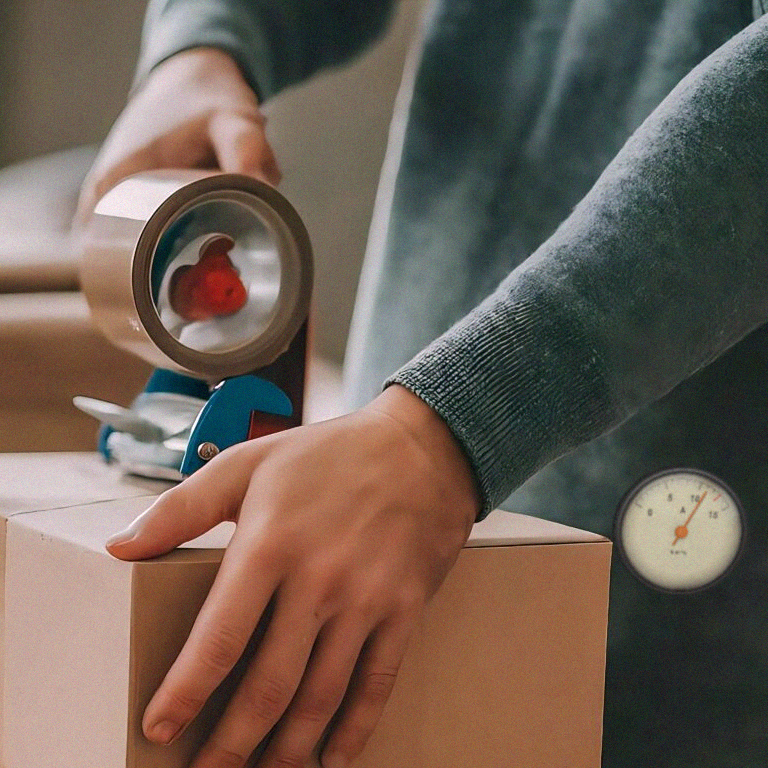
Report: 11A
